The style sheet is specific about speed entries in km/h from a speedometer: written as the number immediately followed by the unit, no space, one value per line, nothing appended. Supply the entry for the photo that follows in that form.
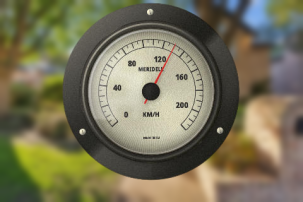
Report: 130km/h
